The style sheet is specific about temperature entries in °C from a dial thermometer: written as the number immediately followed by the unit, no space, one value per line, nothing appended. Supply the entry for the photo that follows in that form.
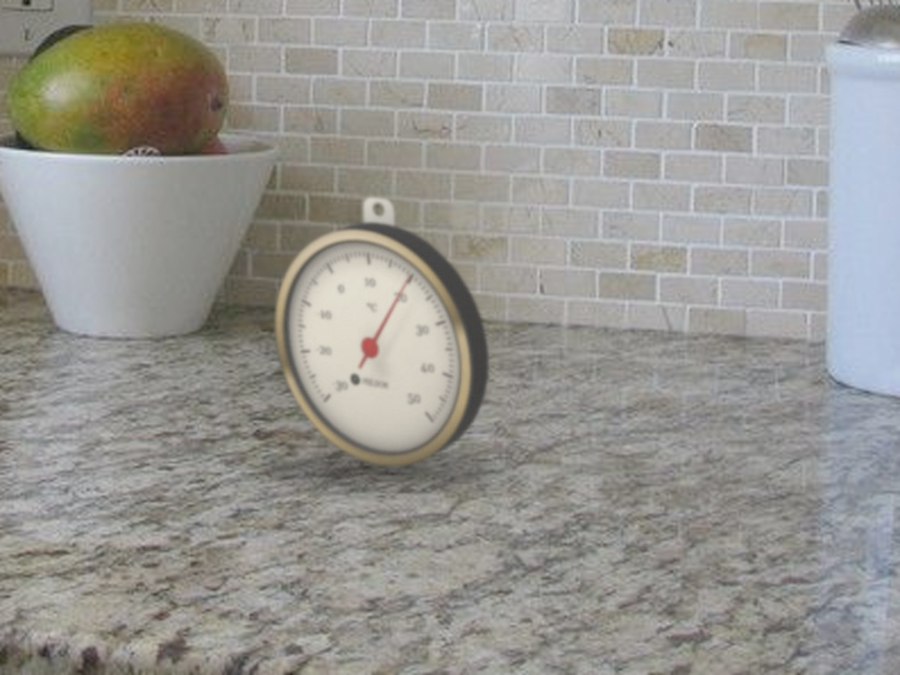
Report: 20°C
